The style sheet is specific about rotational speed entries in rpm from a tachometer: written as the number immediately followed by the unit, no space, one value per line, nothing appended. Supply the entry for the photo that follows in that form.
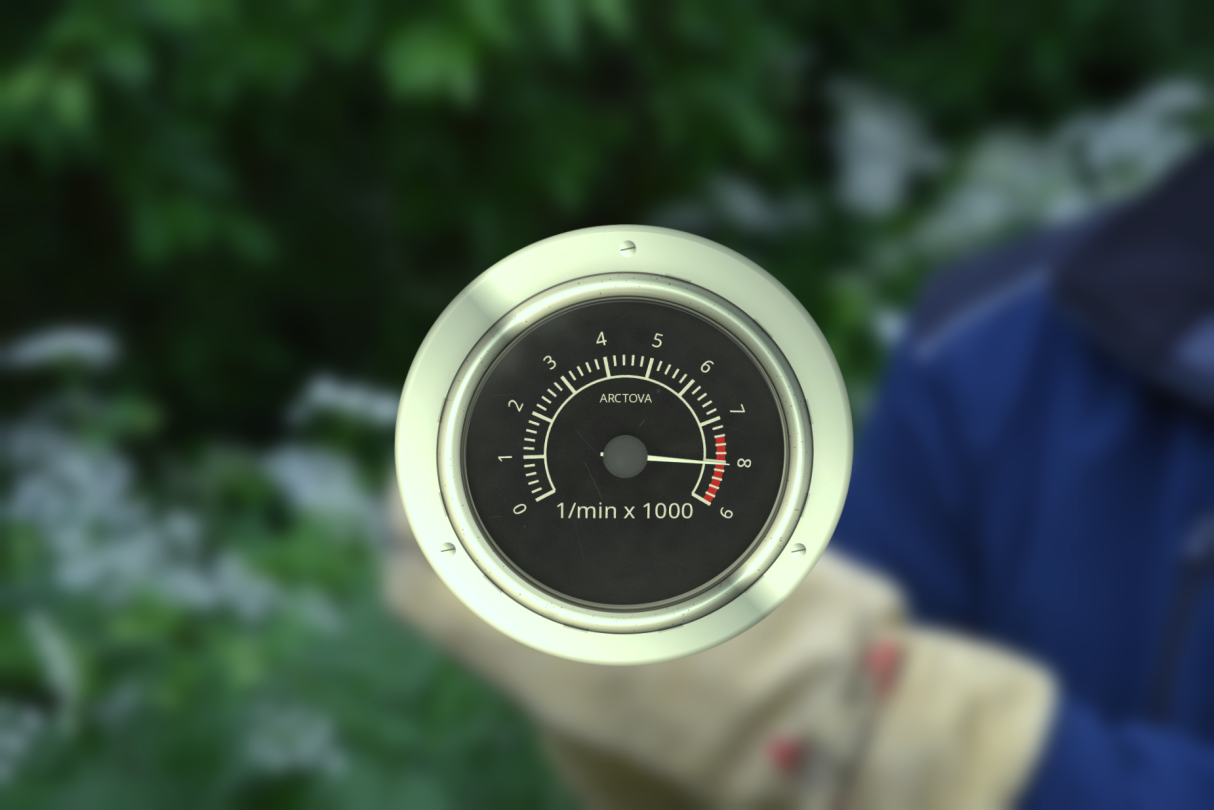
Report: 8000rpm
